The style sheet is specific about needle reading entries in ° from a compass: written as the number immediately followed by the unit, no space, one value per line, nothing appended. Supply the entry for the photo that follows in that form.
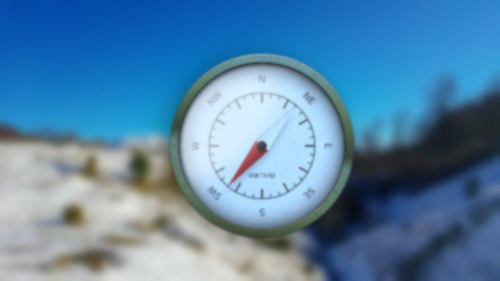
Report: 220°
